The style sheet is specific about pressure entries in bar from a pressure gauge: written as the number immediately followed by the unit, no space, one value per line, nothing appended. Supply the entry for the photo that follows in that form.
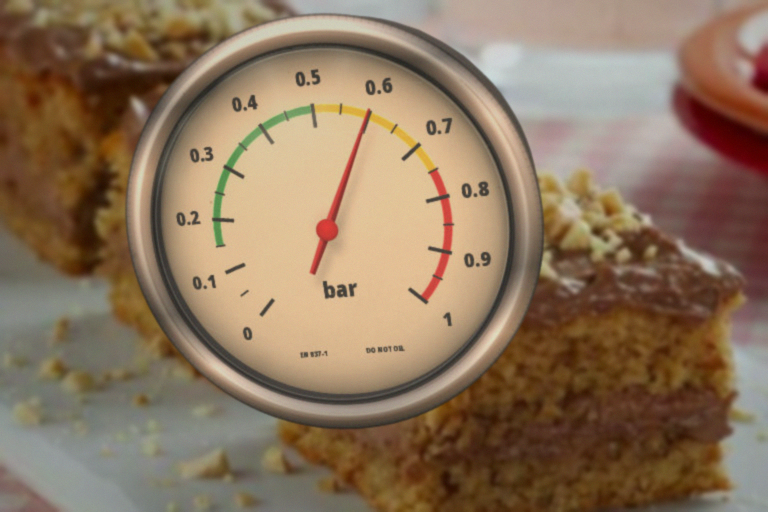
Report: 0.6bar
